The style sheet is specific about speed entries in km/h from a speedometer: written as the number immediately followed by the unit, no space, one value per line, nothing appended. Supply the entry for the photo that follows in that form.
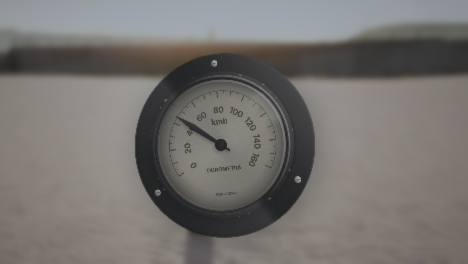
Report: 45km/h
